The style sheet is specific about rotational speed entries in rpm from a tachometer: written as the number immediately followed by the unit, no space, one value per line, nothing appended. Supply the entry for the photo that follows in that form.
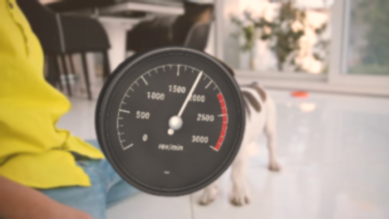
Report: 1800rpm
